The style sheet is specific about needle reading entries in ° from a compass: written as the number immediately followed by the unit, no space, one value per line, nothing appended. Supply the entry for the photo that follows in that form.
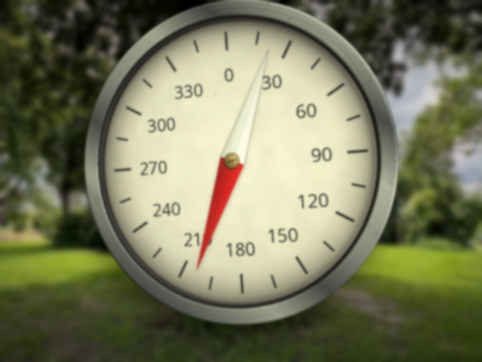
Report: 202.5°
